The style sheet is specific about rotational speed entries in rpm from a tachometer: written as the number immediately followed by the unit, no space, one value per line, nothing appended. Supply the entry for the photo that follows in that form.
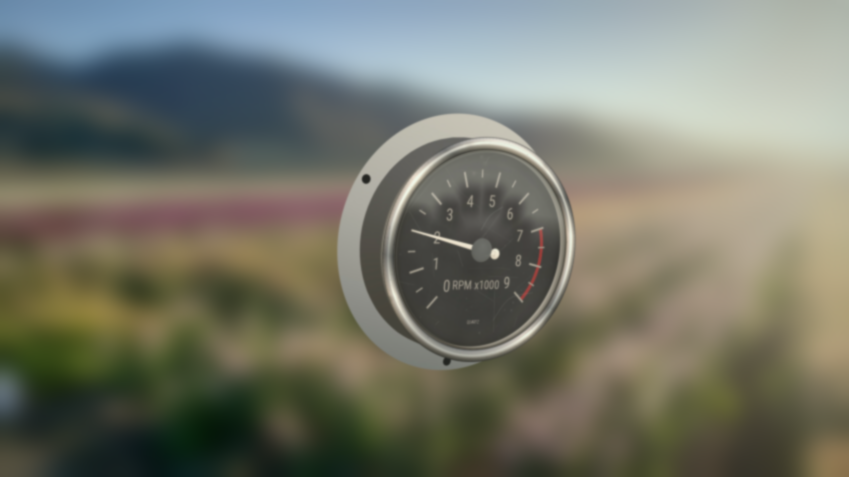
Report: 2000rpm
